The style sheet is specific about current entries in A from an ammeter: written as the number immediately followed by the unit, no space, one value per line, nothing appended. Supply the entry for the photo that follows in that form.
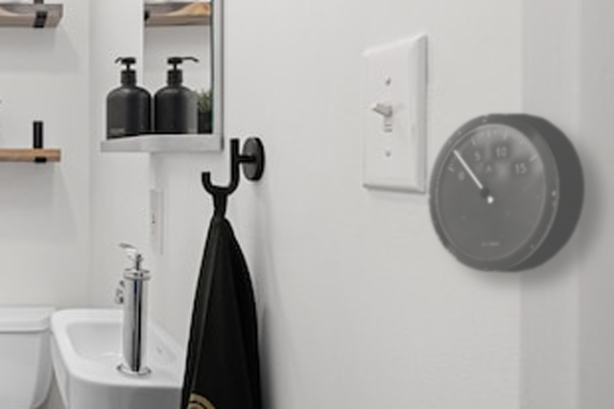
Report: 2.5A
